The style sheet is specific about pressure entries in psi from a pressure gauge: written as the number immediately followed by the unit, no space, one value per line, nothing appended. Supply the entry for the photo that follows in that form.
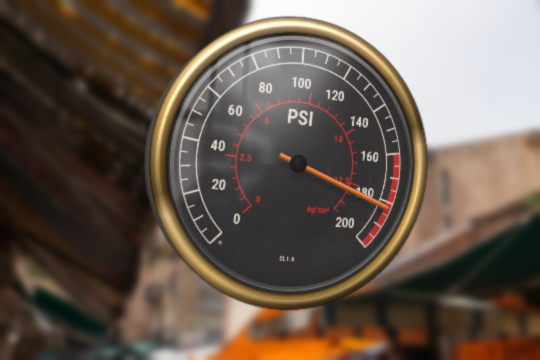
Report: 182.5psi
